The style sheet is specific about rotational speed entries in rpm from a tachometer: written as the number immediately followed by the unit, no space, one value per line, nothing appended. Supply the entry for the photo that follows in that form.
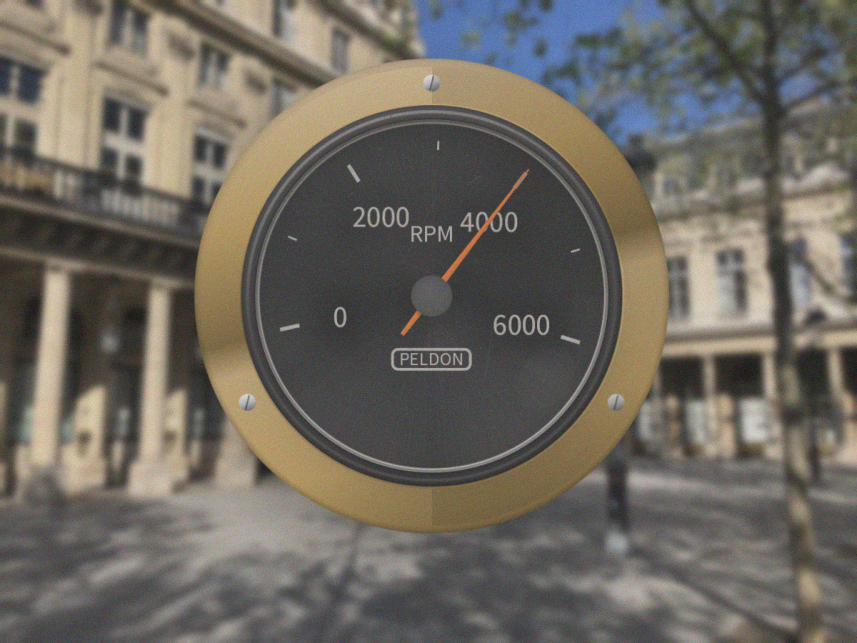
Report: 4000rpm
